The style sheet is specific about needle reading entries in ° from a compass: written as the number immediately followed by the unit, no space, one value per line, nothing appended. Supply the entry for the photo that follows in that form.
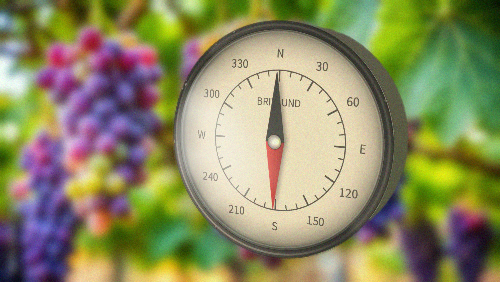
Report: 180°
